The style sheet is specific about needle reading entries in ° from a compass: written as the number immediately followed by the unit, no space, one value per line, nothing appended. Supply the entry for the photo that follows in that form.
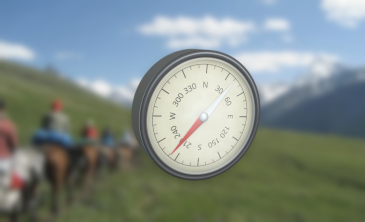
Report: 220°
